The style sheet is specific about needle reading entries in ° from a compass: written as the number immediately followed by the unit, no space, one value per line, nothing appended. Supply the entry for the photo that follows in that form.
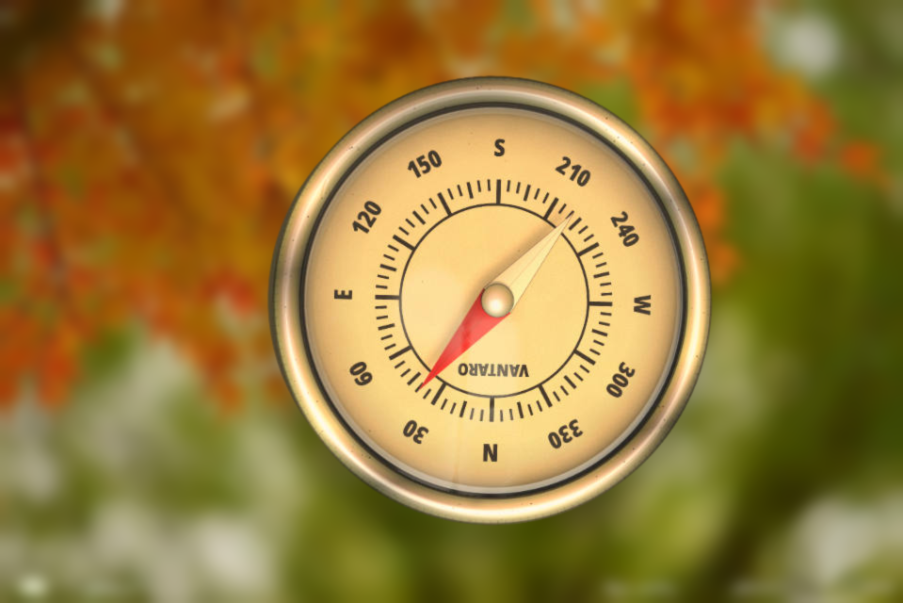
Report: 40°
